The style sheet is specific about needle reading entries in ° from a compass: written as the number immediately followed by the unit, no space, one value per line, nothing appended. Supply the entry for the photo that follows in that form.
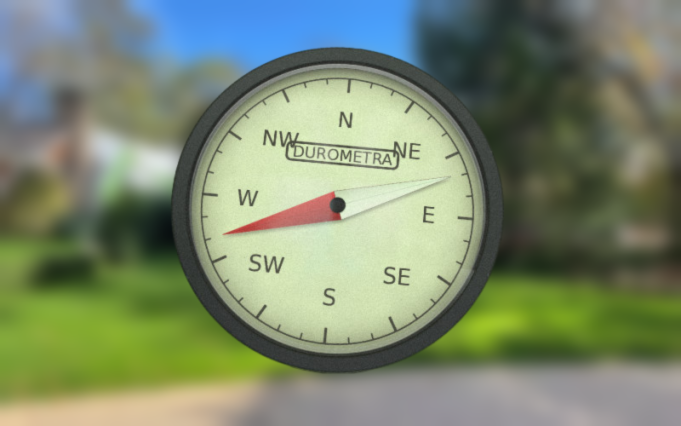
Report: 250°
